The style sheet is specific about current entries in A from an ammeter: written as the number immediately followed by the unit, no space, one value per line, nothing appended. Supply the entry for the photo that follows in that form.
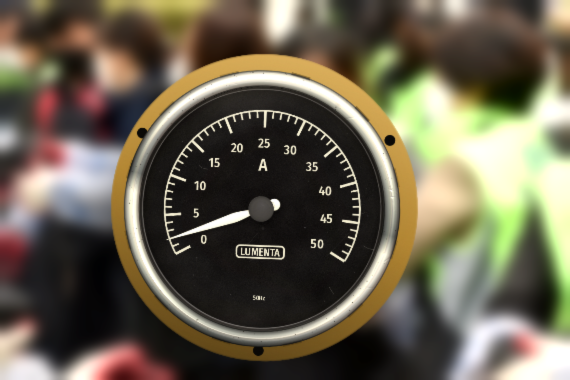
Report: 2A
